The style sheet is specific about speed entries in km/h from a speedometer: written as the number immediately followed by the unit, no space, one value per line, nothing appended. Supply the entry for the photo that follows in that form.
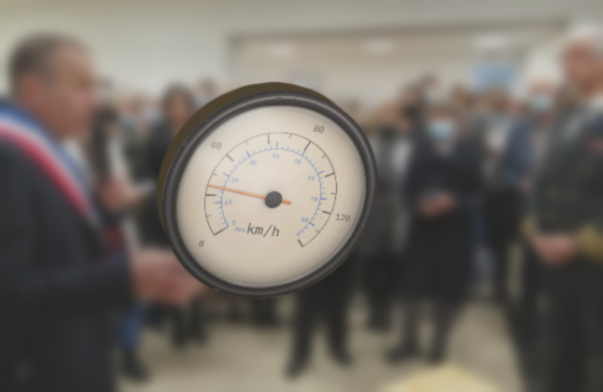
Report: 25km/h
